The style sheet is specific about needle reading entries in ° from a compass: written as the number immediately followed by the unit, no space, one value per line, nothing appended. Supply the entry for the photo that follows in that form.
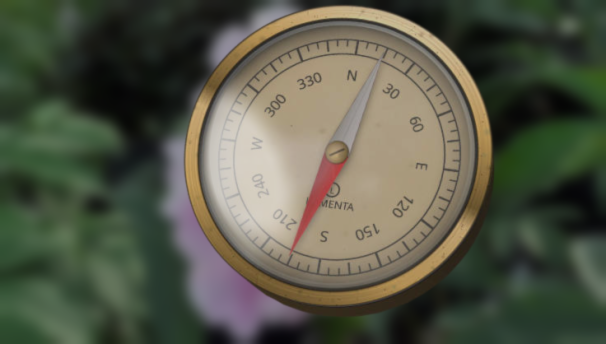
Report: 195°
